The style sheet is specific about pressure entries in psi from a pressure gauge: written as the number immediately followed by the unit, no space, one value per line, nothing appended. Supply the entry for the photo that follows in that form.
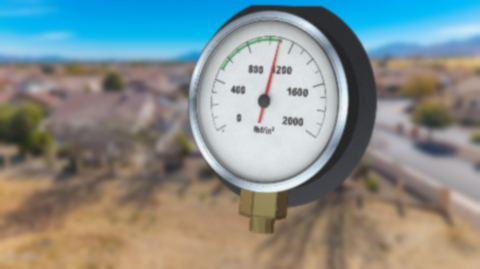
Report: 1100psi
